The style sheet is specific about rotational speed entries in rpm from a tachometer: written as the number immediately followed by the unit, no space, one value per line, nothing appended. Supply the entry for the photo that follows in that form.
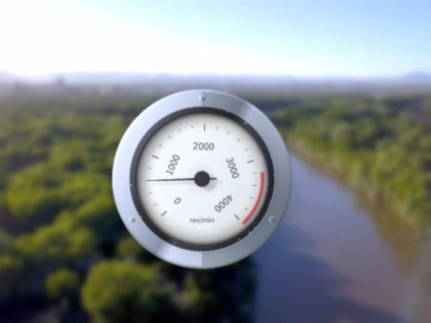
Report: 600rpm
